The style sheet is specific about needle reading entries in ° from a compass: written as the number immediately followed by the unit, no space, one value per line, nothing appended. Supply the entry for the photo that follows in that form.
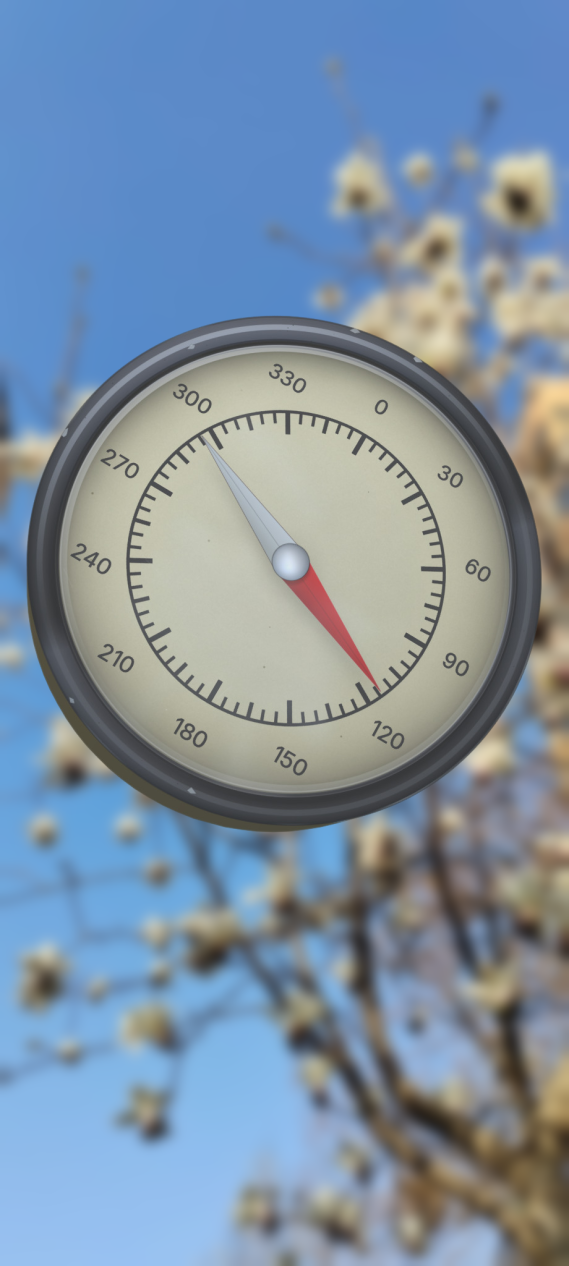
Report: 115°
